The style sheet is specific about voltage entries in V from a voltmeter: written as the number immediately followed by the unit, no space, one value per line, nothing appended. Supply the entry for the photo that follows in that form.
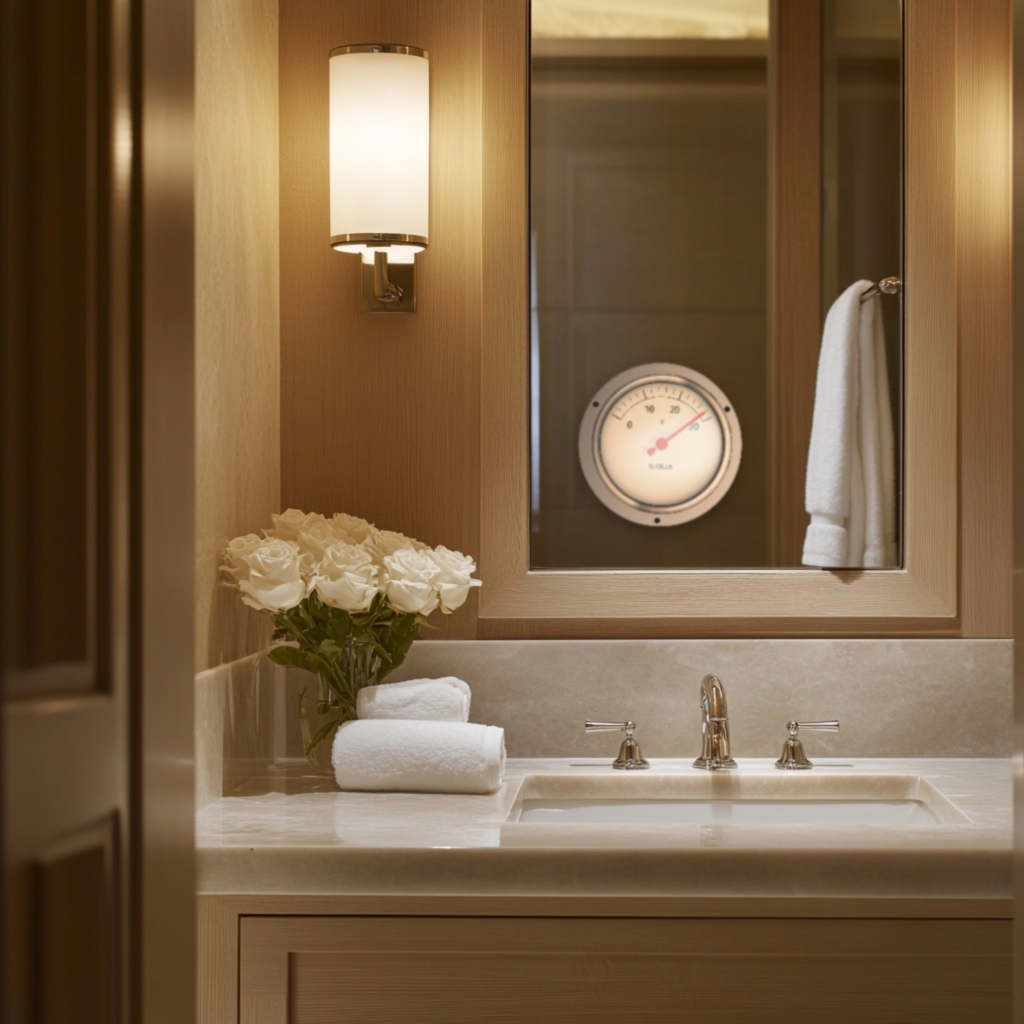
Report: 28V
